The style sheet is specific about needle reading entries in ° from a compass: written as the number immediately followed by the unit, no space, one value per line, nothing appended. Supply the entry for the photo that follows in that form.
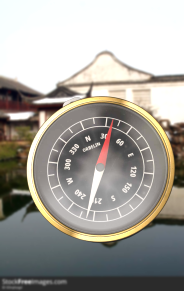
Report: 37.5°
